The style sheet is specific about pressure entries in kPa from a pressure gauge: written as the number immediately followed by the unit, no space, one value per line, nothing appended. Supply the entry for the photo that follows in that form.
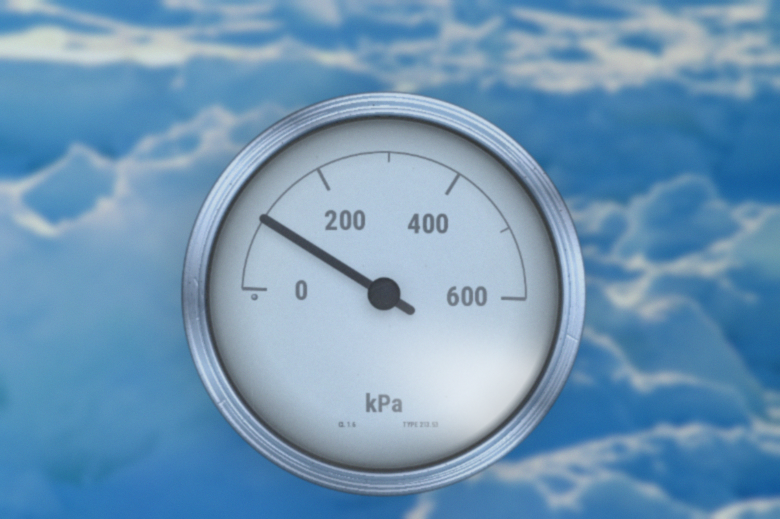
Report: 100kPa
